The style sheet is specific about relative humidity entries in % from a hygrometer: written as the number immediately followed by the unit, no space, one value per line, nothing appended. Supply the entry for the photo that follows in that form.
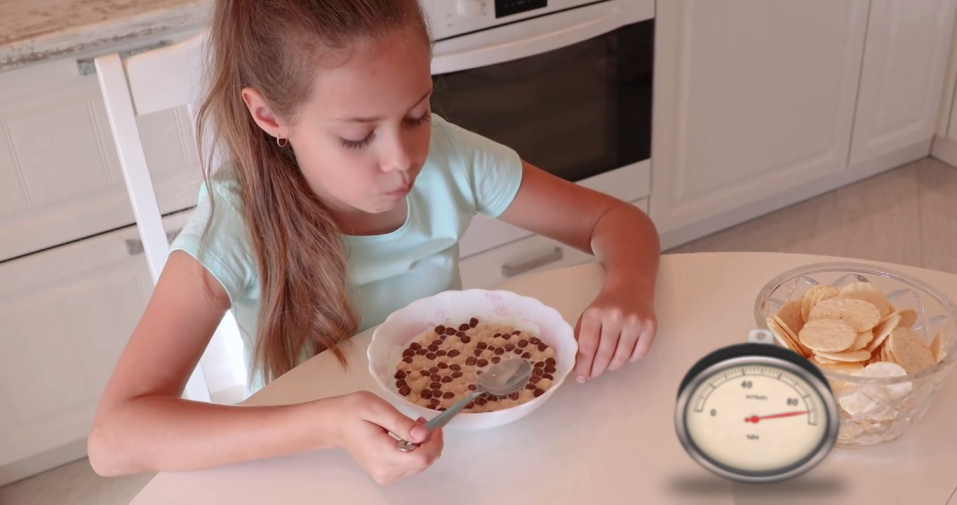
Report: 90%
